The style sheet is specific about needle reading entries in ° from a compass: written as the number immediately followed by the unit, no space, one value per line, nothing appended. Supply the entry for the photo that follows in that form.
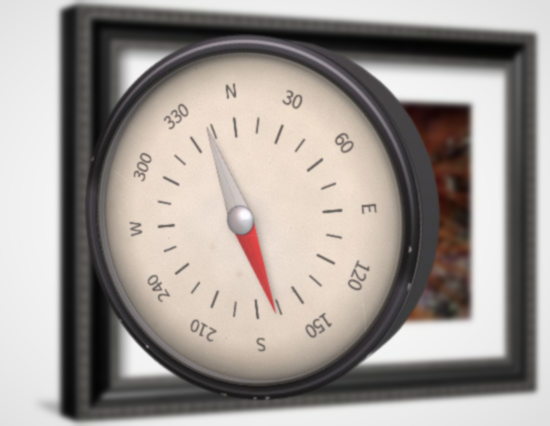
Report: 165°
